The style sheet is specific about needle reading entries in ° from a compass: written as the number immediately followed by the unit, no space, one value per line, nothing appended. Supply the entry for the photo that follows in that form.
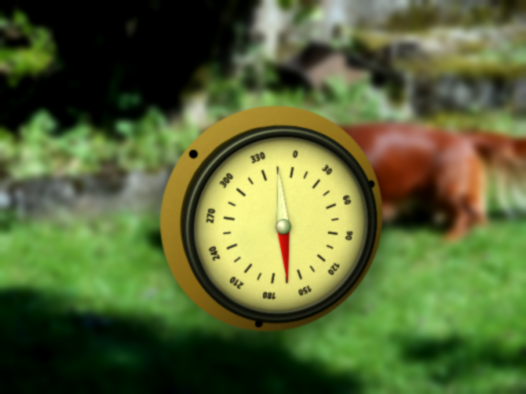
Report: 165°
